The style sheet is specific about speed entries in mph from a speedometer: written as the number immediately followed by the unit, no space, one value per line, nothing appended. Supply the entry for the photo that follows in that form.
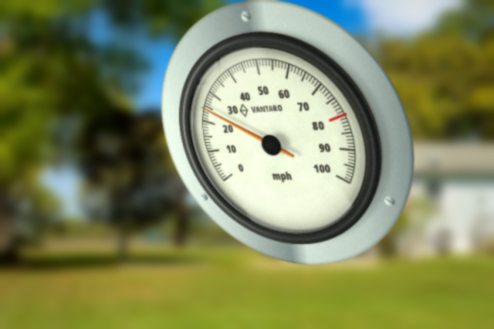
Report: 25mph
